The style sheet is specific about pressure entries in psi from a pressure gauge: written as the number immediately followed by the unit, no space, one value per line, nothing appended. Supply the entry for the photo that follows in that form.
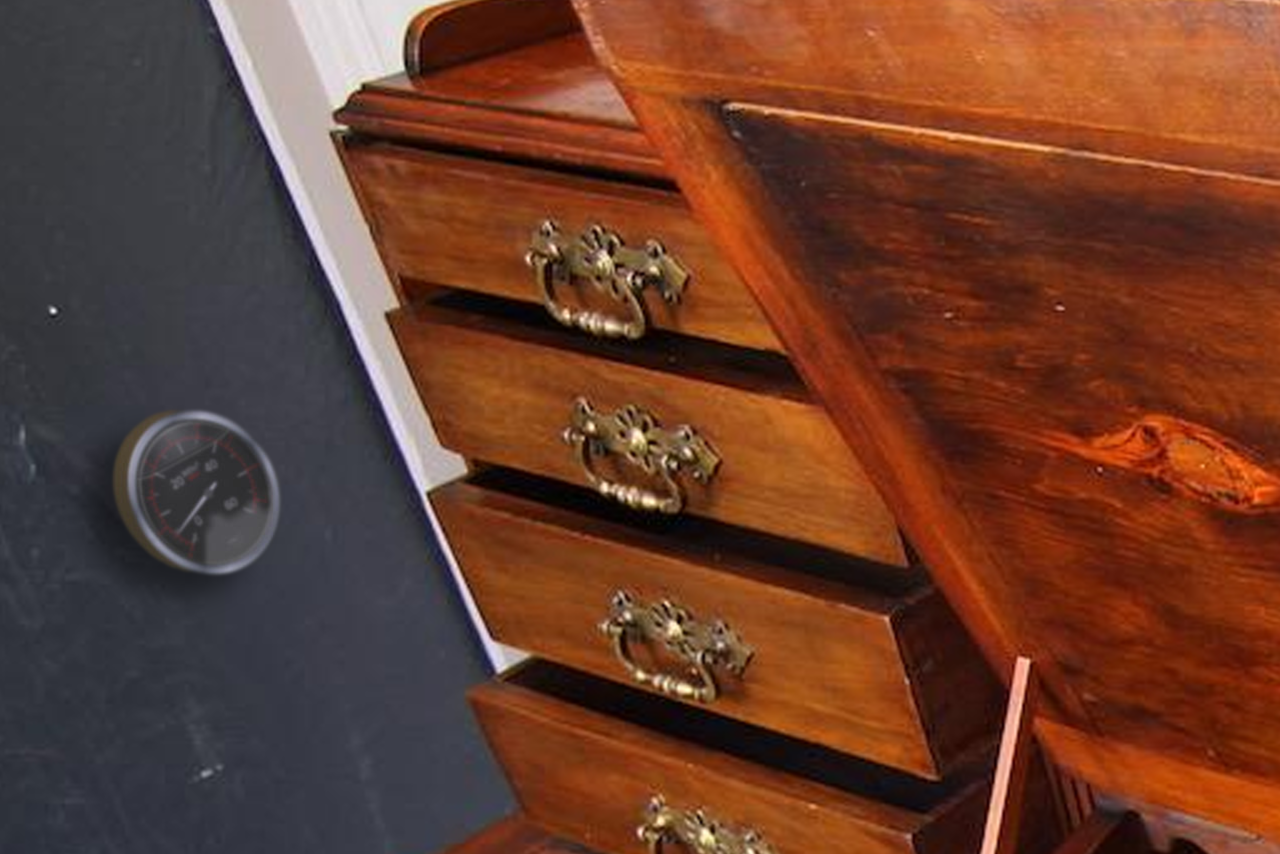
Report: 5psi
